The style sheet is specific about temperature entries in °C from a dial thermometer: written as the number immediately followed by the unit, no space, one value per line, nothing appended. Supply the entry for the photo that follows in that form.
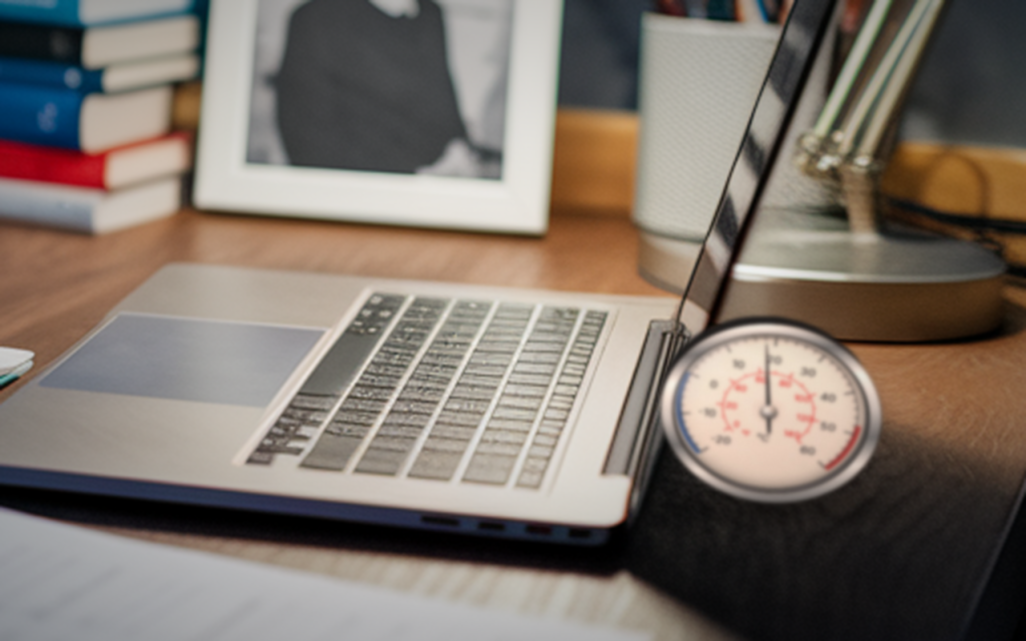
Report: 18°C
